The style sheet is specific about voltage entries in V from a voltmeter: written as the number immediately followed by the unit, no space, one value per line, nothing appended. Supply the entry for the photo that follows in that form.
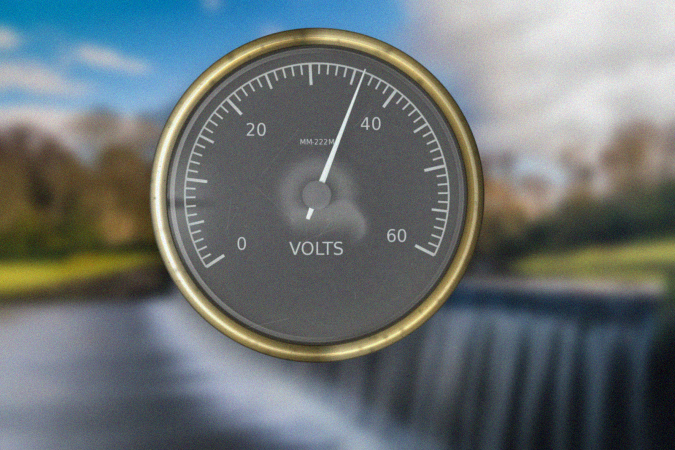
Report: 36V
